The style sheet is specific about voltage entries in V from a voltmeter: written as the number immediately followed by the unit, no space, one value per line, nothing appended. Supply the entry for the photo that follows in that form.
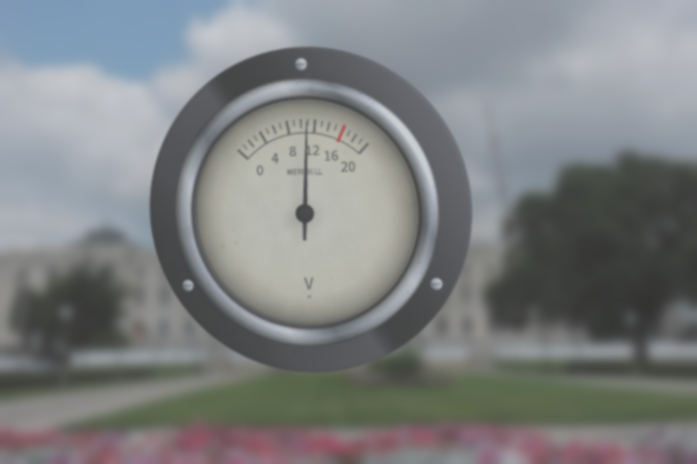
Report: 11V
